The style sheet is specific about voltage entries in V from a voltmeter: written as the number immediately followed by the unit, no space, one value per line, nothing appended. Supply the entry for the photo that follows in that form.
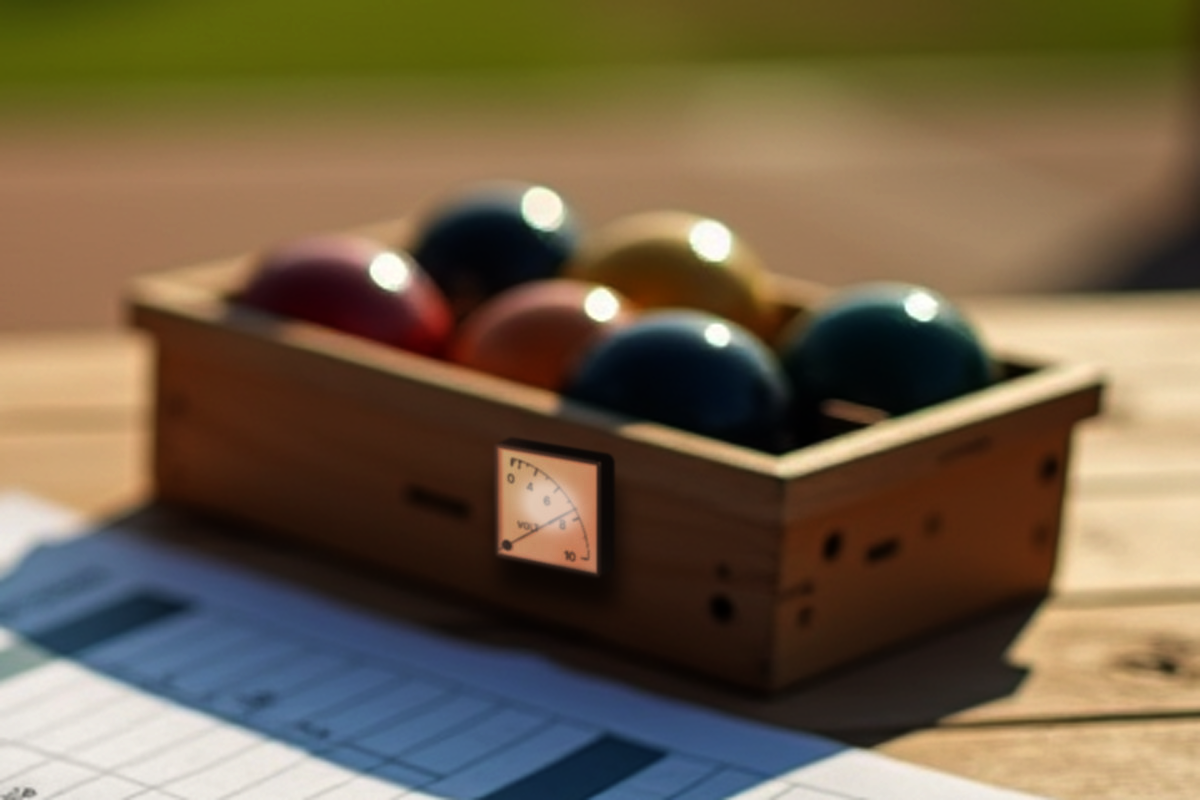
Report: 7.5V
